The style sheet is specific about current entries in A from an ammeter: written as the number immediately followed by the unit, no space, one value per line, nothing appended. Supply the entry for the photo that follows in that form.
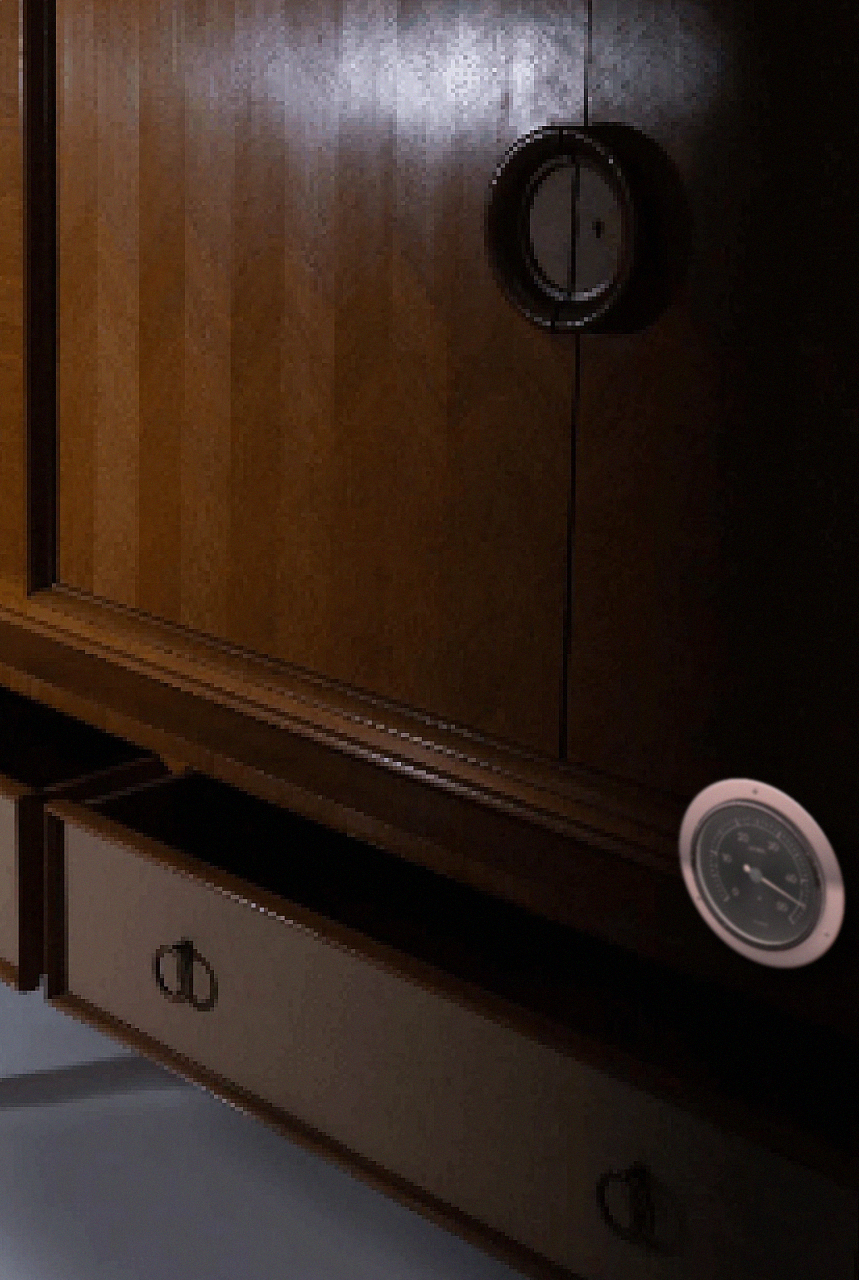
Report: 45A
